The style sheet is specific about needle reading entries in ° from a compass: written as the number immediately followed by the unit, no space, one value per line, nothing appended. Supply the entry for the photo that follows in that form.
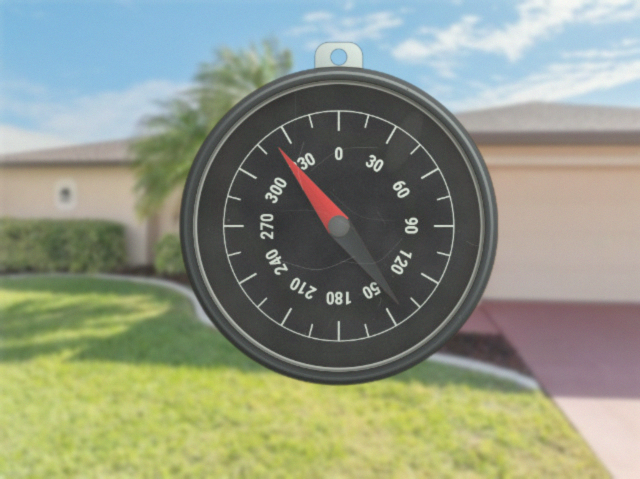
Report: 322.5°
